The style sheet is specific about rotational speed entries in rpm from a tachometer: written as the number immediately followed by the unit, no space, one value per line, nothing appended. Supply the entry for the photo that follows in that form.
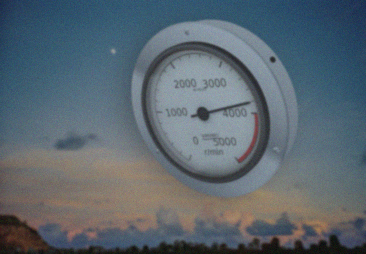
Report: 3800rpm
